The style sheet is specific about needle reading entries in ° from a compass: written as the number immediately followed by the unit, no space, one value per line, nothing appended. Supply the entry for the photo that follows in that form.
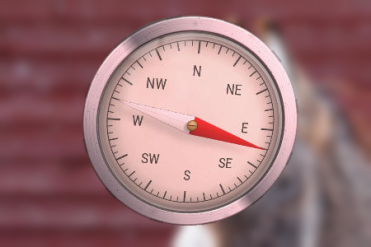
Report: 105°
